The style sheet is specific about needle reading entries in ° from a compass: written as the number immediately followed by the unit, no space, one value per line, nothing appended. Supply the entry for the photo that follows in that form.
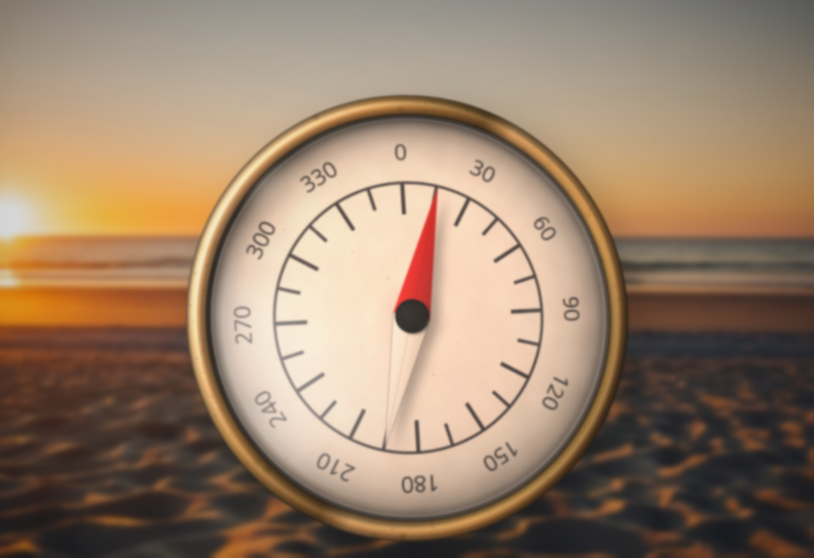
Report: 15°
